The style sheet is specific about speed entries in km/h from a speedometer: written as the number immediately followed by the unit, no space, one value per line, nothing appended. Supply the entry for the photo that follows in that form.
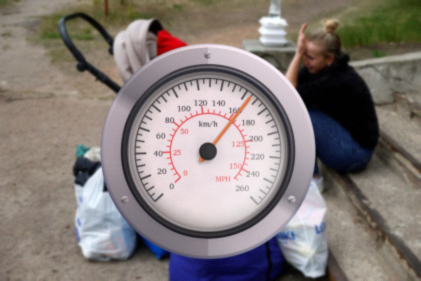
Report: 165km/h
